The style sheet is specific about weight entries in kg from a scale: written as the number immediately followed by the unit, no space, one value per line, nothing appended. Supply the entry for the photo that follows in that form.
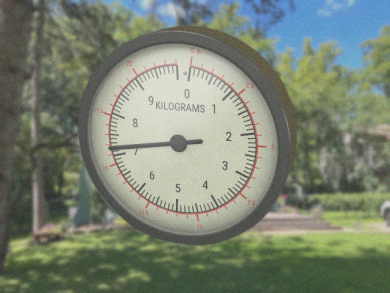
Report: 7.2kg
